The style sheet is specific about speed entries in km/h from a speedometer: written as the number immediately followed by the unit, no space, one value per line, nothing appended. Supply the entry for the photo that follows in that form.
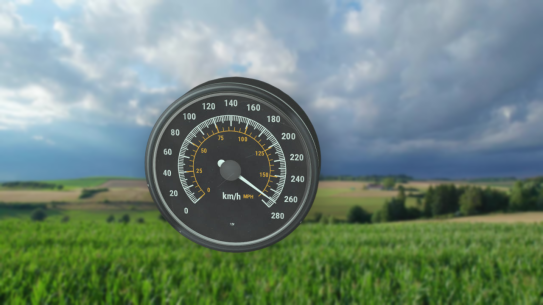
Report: 270km/h
